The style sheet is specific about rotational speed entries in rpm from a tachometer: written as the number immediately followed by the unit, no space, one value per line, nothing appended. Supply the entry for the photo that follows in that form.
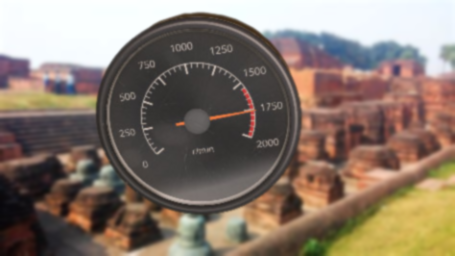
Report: 1750rpm
